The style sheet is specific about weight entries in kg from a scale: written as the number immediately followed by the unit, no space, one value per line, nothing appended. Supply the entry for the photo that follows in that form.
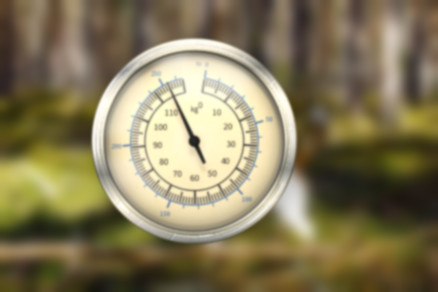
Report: 115kg
